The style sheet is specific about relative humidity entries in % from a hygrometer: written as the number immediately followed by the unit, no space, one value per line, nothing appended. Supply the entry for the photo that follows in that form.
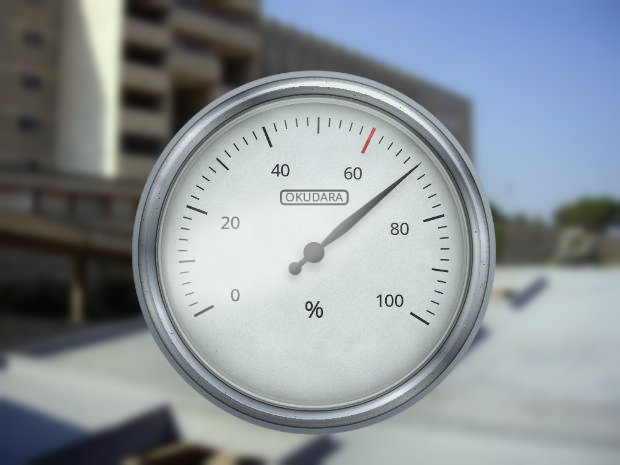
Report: 70%
